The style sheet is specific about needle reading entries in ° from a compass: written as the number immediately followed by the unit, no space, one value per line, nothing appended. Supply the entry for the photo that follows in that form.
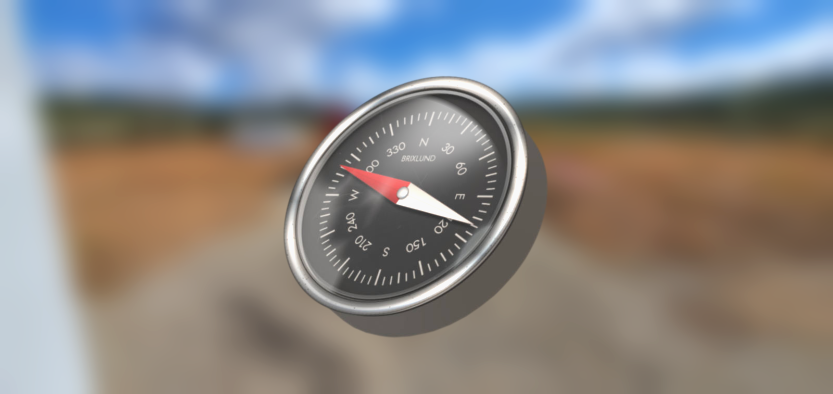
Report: 290°
